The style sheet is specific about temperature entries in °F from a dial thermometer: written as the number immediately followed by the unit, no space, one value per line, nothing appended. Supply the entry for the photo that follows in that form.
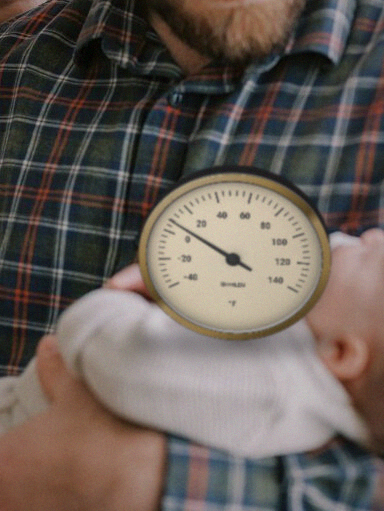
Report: 8°F
